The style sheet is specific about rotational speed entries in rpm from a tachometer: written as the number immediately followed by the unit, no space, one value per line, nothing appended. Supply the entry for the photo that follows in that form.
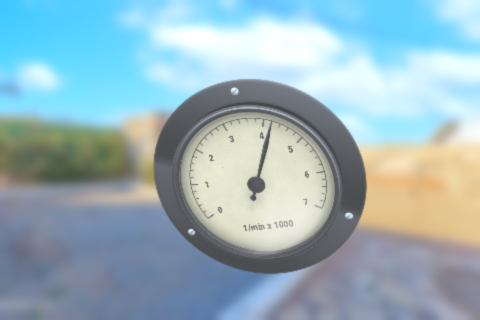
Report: 4200rpm
